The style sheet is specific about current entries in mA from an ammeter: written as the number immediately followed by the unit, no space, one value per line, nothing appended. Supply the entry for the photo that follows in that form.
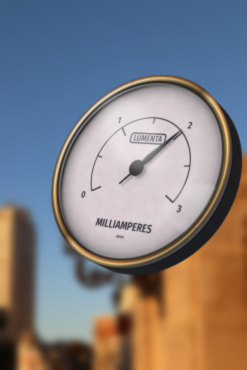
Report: 2mA
